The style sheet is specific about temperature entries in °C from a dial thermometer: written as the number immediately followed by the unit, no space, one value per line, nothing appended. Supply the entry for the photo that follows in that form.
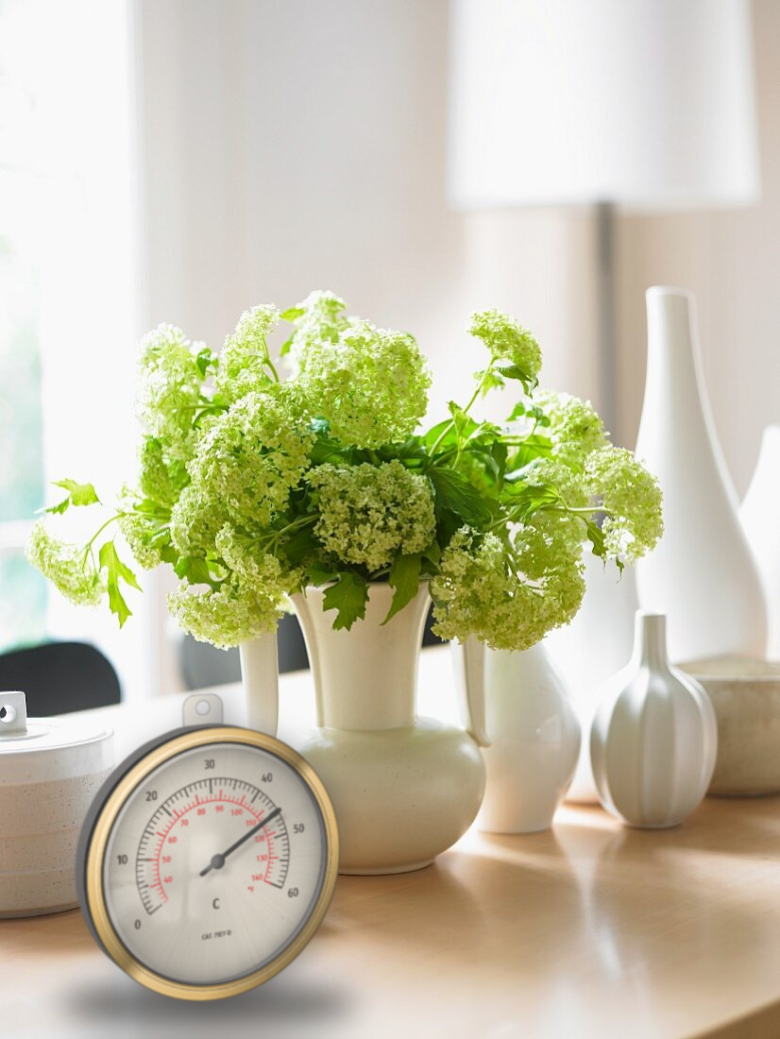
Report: 45°C
